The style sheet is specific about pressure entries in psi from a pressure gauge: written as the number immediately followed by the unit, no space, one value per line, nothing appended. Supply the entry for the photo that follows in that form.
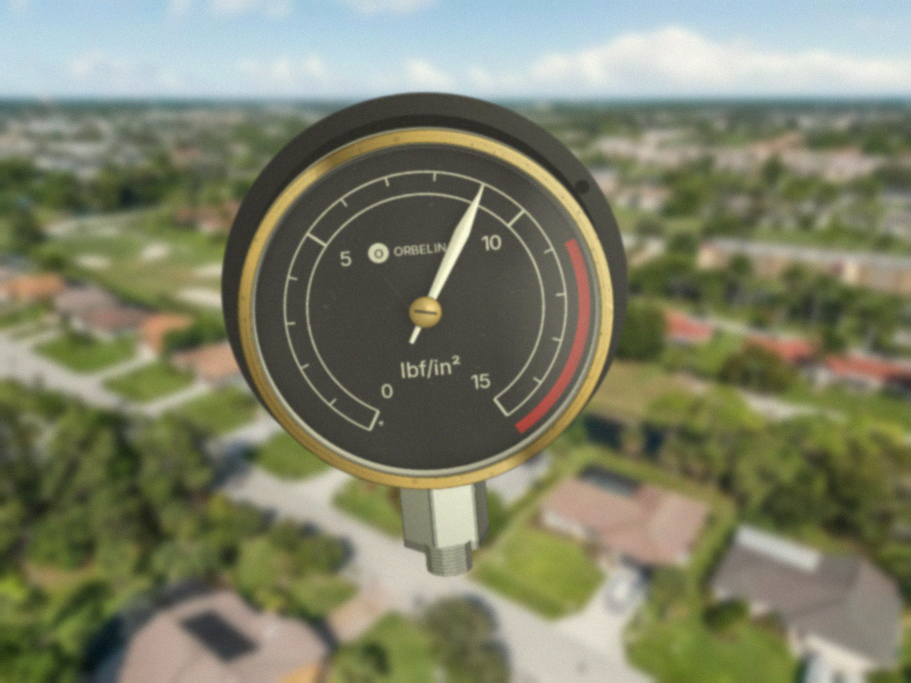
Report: 9psi
